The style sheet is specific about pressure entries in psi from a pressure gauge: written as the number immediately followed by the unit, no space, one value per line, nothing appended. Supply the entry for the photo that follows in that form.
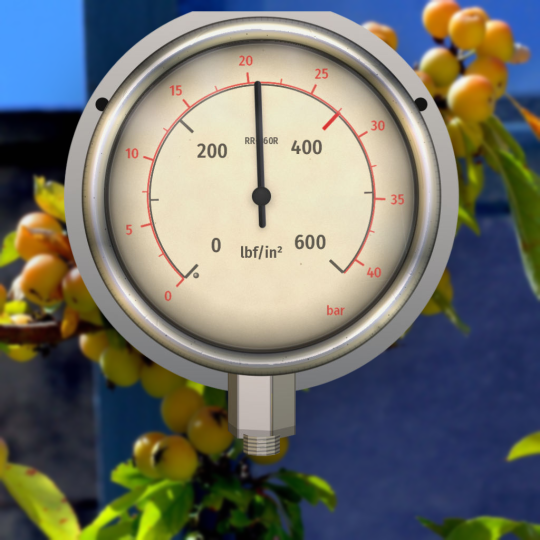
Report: 300psi
